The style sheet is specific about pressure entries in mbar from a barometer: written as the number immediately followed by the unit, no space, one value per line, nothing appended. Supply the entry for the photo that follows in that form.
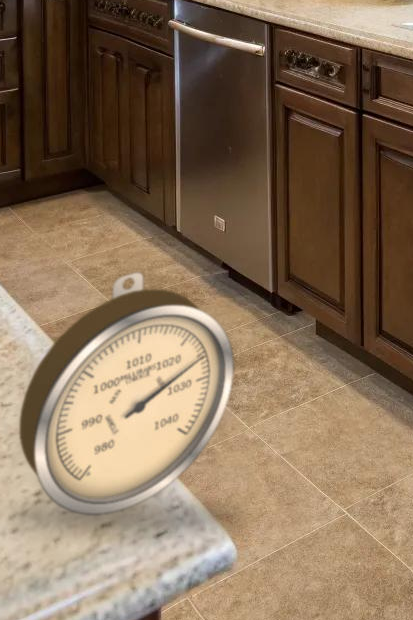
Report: 1025mbar
